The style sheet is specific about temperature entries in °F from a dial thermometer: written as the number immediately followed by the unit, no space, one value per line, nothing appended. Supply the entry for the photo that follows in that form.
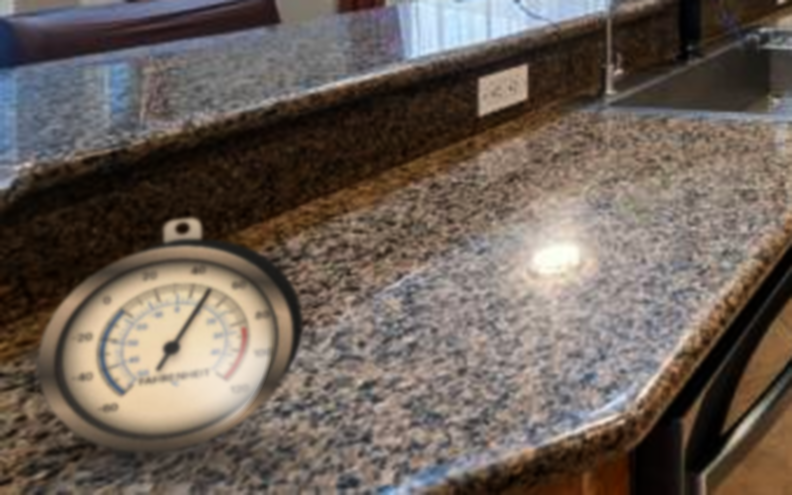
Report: 50°F
